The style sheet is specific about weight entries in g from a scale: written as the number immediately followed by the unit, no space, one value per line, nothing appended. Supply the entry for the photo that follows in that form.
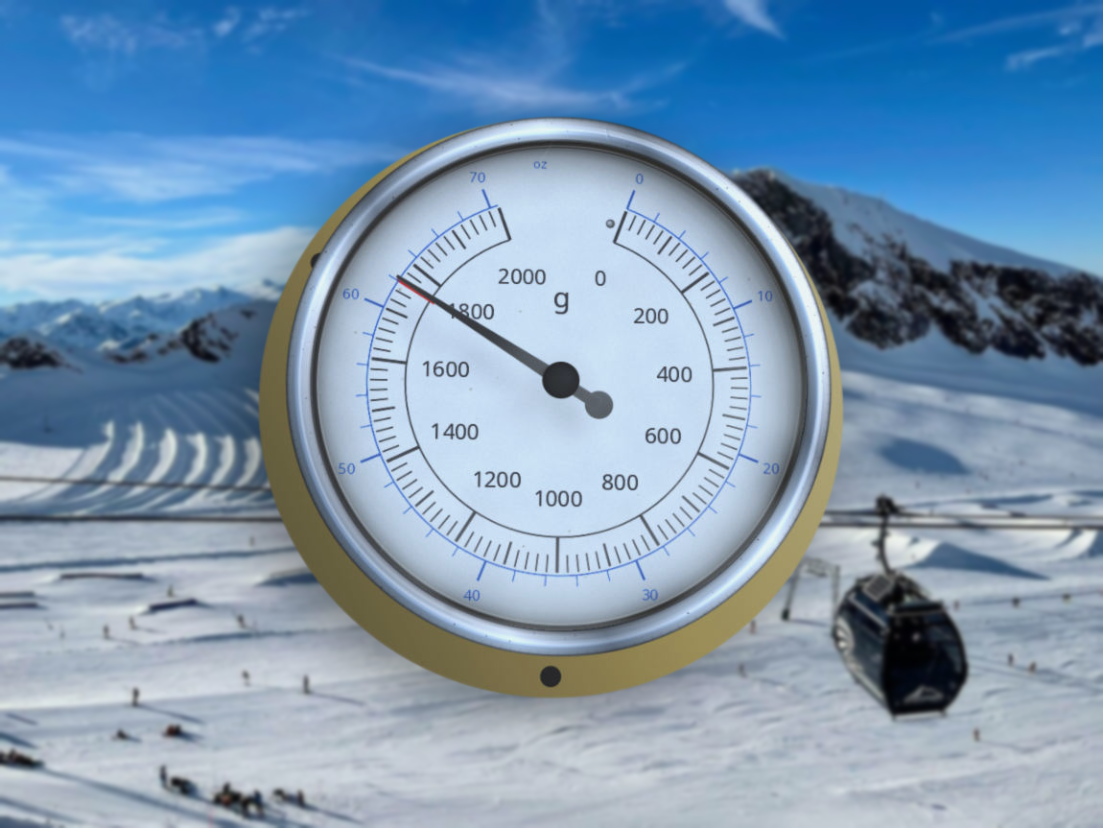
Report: 1760g
